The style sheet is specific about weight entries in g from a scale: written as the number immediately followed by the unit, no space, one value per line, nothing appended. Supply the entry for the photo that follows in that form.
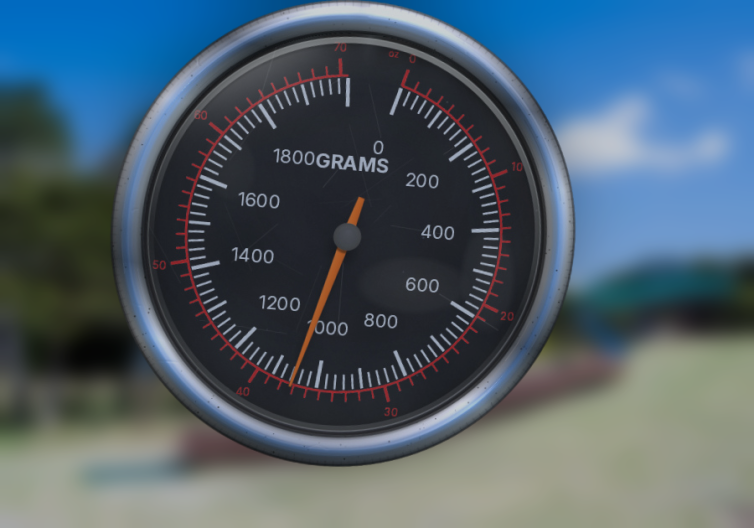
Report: 1060g
